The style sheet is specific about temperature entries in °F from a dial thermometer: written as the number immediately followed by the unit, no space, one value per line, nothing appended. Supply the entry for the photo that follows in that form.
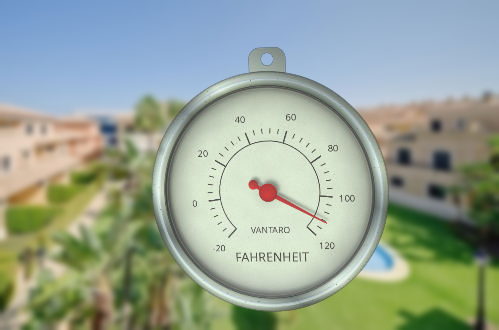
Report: 112°F
